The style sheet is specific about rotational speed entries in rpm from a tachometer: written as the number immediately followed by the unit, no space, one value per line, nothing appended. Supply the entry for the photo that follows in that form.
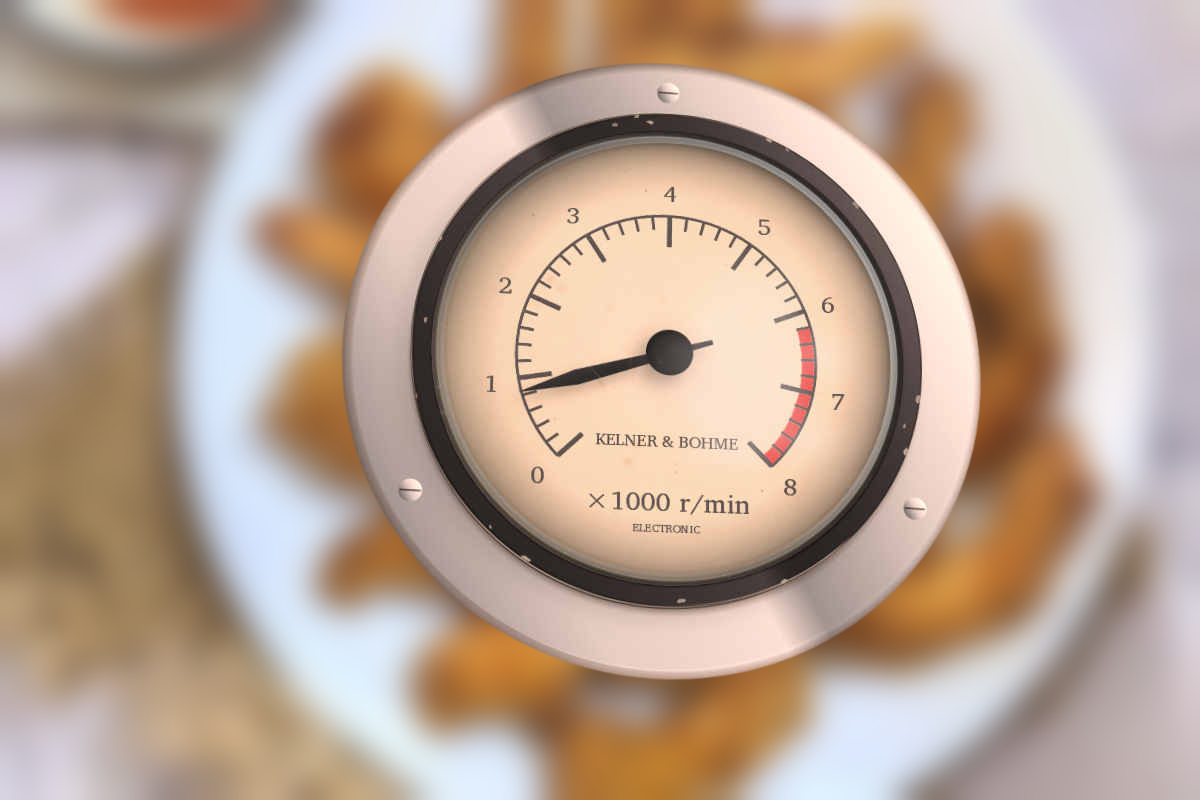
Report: 800rpm
